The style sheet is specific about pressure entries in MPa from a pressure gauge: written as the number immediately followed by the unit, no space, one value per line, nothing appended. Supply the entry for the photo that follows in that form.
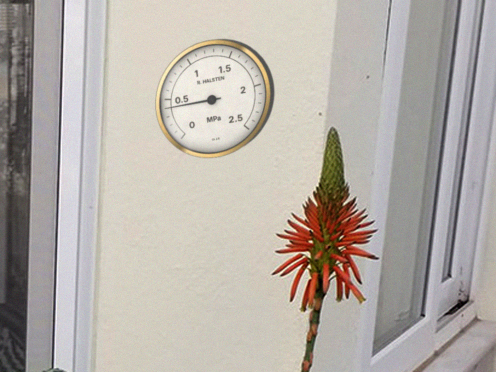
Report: 0.4MPa
